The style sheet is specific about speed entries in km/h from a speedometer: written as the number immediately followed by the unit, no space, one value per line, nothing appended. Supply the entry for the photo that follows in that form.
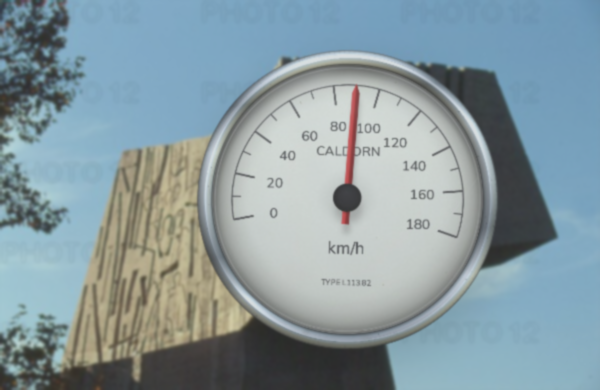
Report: 90km/h
